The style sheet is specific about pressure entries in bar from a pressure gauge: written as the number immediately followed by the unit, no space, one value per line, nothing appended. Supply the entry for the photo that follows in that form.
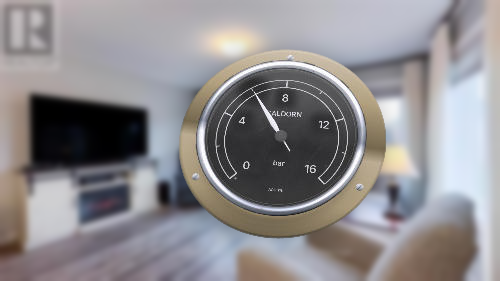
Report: 6bar
